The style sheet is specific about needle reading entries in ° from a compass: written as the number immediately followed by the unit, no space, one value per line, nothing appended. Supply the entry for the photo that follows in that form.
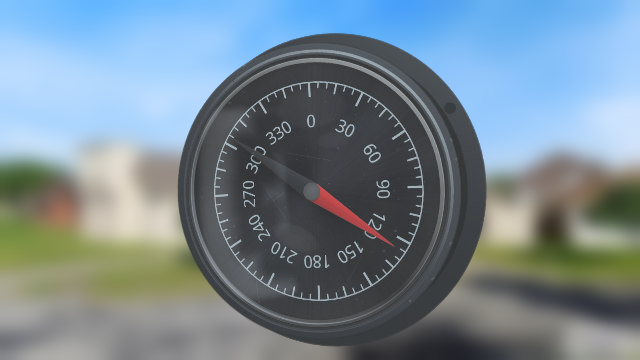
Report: 125°
